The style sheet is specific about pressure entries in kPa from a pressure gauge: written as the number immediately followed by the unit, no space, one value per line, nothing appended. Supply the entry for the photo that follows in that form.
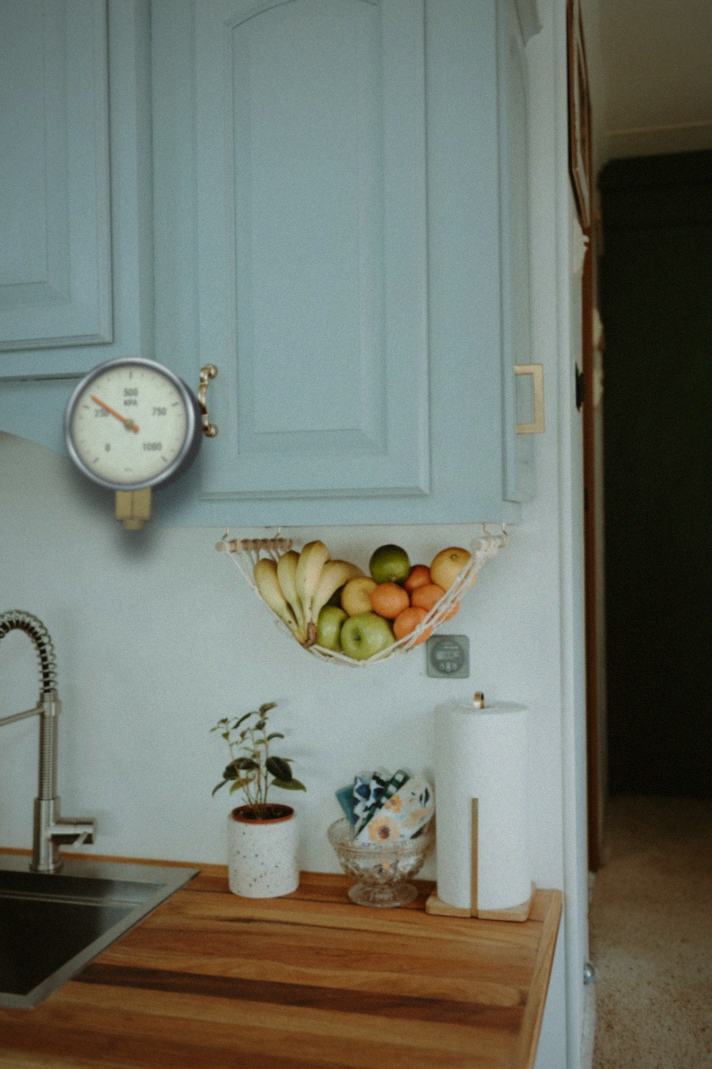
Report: 300kPa
